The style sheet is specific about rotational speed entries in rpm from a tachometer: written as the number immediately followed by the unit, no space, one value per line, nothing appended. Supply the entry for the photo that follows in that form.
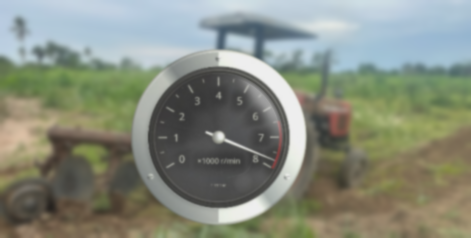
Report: 7750rpm
